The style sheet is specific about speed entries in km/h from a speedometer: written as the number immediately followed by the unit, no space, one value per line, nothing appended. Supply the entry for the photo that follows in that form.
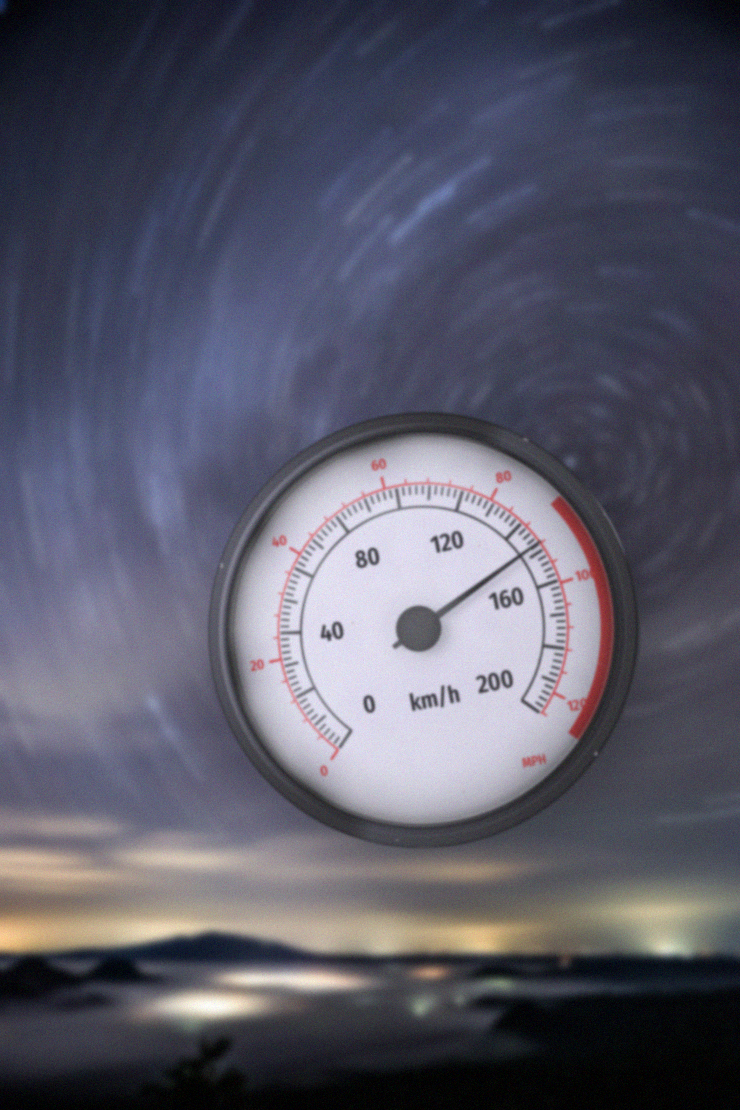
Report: 148km/h
